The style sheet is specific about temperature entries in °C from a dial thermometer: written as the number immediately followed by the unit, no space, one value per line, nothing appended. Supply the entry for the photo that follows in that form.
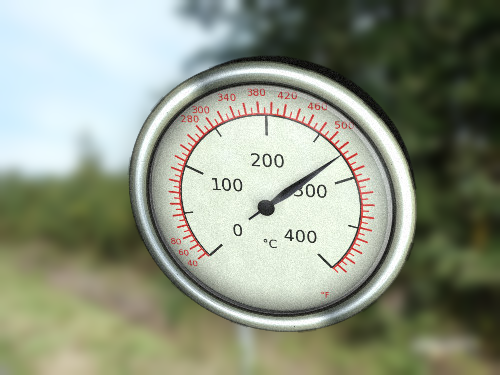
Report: 275°C
